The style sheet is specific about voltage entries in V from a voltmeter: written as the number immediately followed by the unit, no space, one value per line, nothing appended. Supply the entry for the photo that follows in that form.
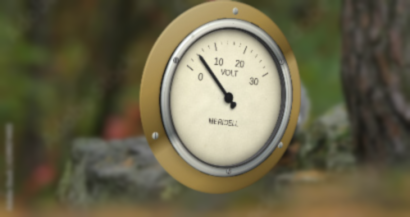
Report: 4V
